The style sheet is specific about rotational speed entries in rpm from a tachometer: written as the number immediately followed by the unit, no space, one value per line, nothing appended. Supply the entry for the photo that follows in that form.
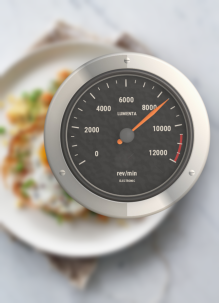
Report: 8500rpm
